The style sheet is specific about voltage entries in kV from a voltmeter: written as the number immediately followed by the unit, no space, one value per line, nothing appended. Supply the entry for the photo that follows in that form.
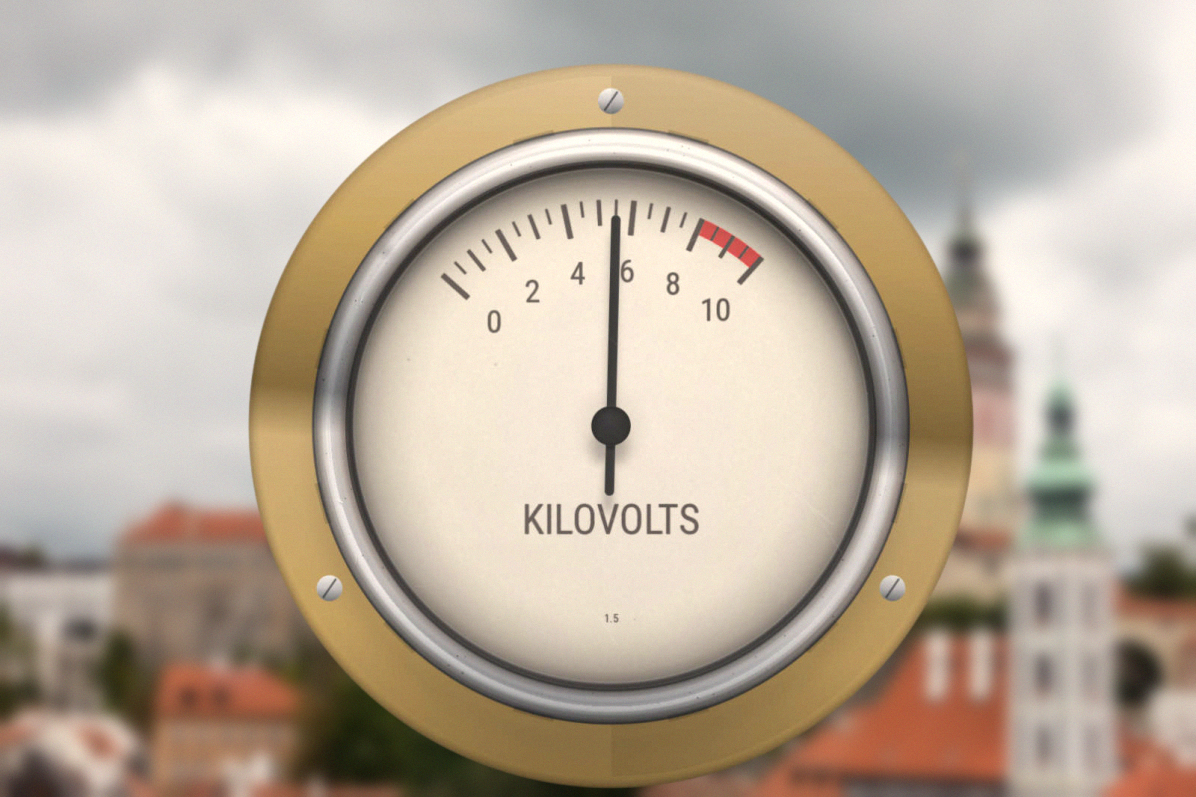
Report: 5.5kV
